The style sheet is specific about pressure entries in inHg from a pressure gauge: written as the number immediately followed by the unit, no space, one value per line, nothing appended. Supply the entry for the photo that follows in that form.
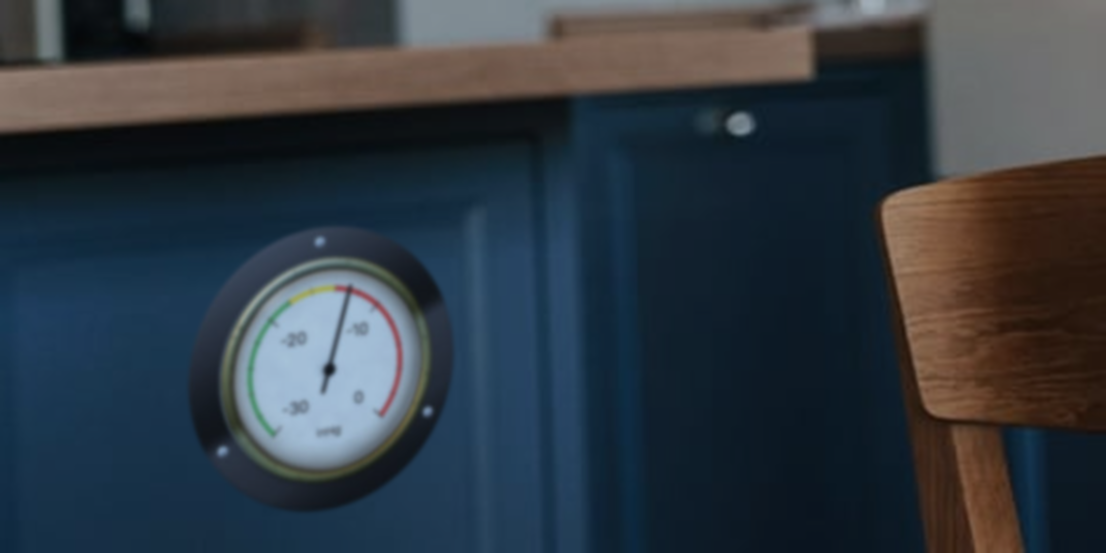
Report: -13inHg
